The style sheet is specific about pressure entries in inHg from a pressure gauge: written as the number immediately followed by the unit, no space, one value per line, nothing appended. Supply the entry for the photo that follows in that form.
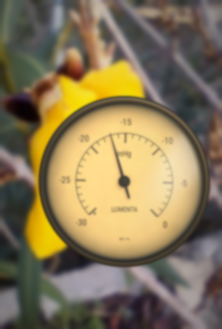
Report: -17inHg
